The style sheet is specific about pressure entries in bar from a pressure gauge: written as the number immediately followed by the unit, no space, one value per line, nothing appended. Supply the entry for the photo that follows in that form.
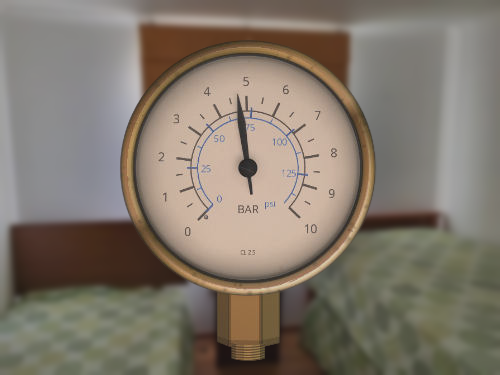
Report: 4.75bar
